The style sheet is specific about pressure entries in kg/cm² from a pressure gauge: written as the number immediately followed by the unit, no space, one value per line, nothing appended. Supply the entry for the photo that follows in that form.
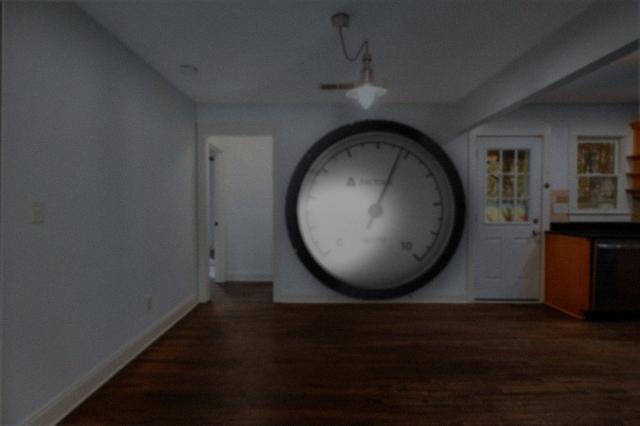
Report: 5.75kg/cm²
